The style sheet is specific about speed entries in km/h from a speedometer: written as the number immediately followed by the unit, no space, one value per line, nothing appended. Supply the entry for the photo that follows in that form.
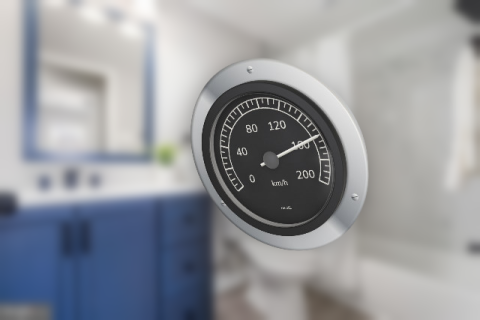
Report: 160km/h
